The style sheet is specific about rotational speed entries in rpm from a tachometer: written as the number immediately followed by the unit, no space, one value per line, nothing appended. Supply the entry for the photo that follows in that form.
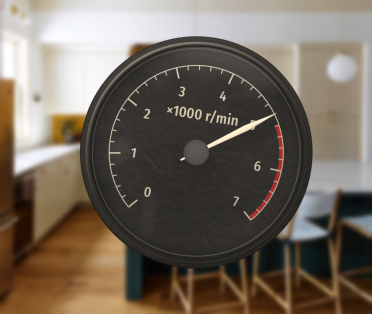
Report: 5000rpm
